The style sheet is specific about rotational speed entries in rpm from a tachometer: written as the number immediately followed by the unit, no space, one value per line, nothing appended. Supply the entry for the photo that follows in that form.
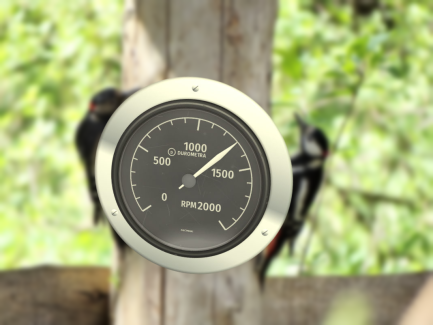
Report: 1300rpm
